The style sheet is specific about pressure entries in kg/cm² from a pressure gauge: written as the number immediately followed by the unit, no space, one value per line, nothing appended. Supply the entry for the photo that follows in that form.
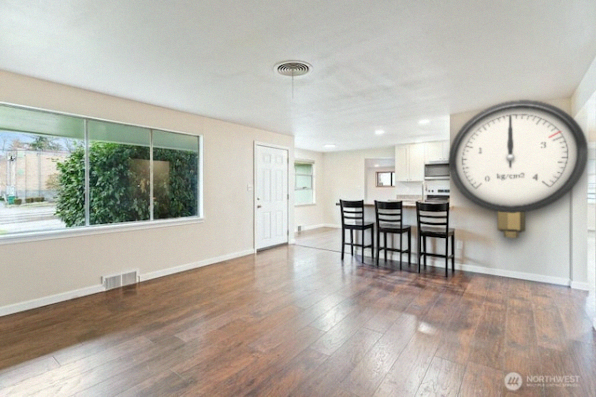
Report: 2kg/cm²
